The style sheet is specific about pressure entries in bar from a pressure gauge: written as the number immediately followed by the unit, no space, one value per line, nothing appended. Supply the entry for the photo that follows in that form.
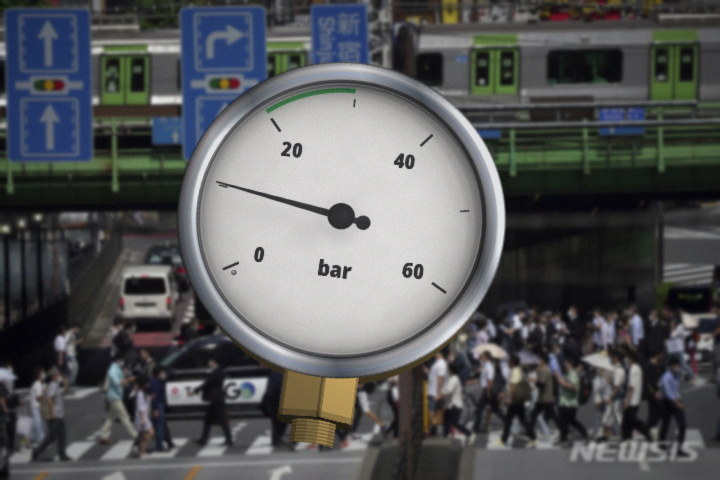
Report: 10bar
